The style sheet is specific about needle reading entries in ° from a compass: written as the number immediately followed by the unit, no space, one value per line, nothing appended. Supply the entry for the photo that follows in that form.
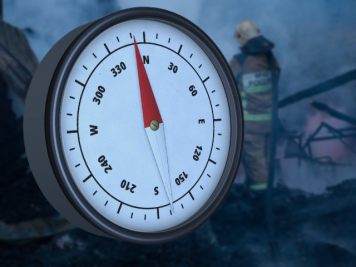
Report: 350°
